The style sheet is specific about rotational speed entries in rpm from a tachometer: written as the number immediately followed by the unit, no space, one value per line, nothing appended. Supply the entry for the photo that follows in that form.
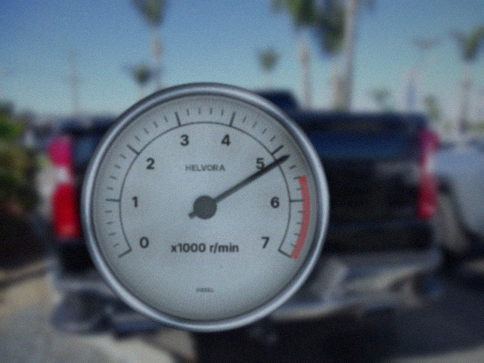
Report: 5200rpm
